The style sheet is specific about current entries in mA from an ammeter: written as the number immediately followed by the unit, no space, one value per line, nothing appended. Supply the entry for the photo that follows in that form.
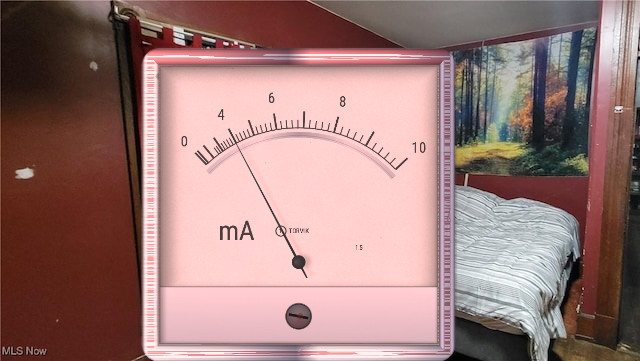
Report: 4mA
